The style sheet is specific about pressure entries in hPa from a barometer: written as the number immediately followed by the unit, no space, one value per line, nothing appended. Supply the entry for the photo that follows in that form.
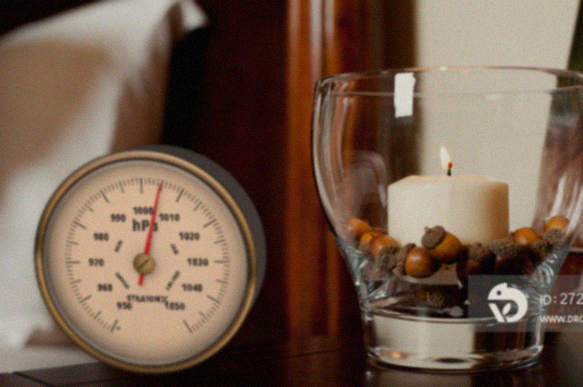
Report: 1005hPa
